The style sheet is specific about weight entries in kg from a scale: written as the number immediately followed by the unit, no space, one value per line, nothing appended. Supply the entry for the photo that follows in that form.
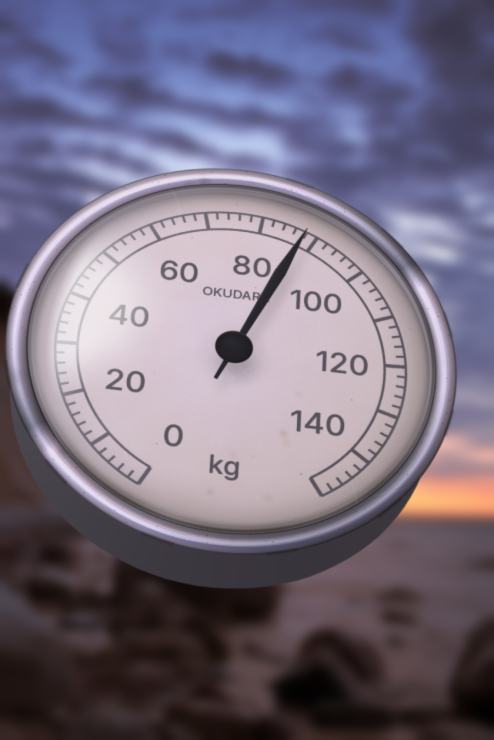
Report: 88kg
